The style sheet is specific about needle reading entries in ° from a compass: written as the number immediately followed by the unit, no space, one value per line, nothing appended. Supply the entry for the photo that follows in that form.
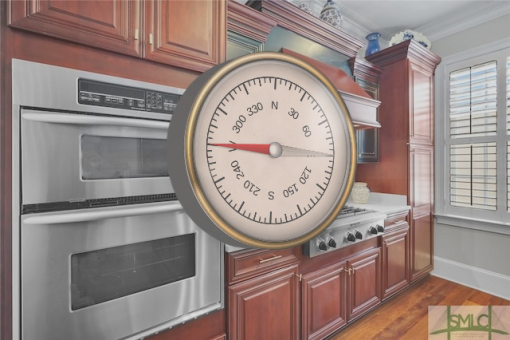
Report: 270°
